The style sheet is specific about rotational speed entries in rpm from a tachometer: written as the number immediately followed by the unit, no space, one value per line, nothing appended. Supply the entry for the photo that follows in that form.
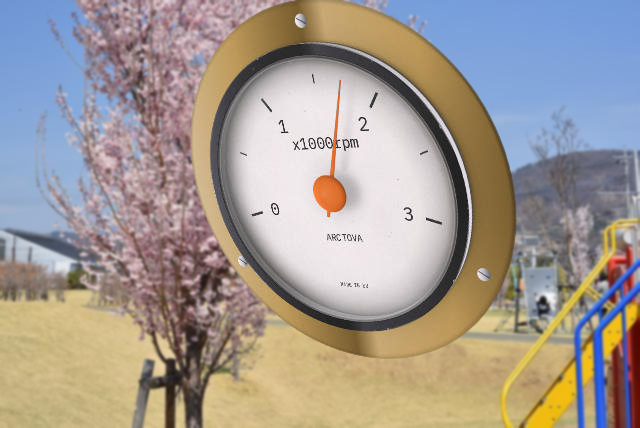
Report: 1750rpm
